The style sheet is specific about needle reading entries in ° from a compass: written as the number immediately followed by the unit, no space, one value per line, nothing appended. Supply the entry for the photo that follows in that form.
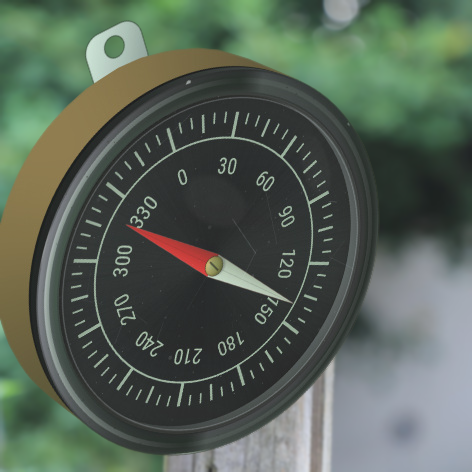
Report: 320°
